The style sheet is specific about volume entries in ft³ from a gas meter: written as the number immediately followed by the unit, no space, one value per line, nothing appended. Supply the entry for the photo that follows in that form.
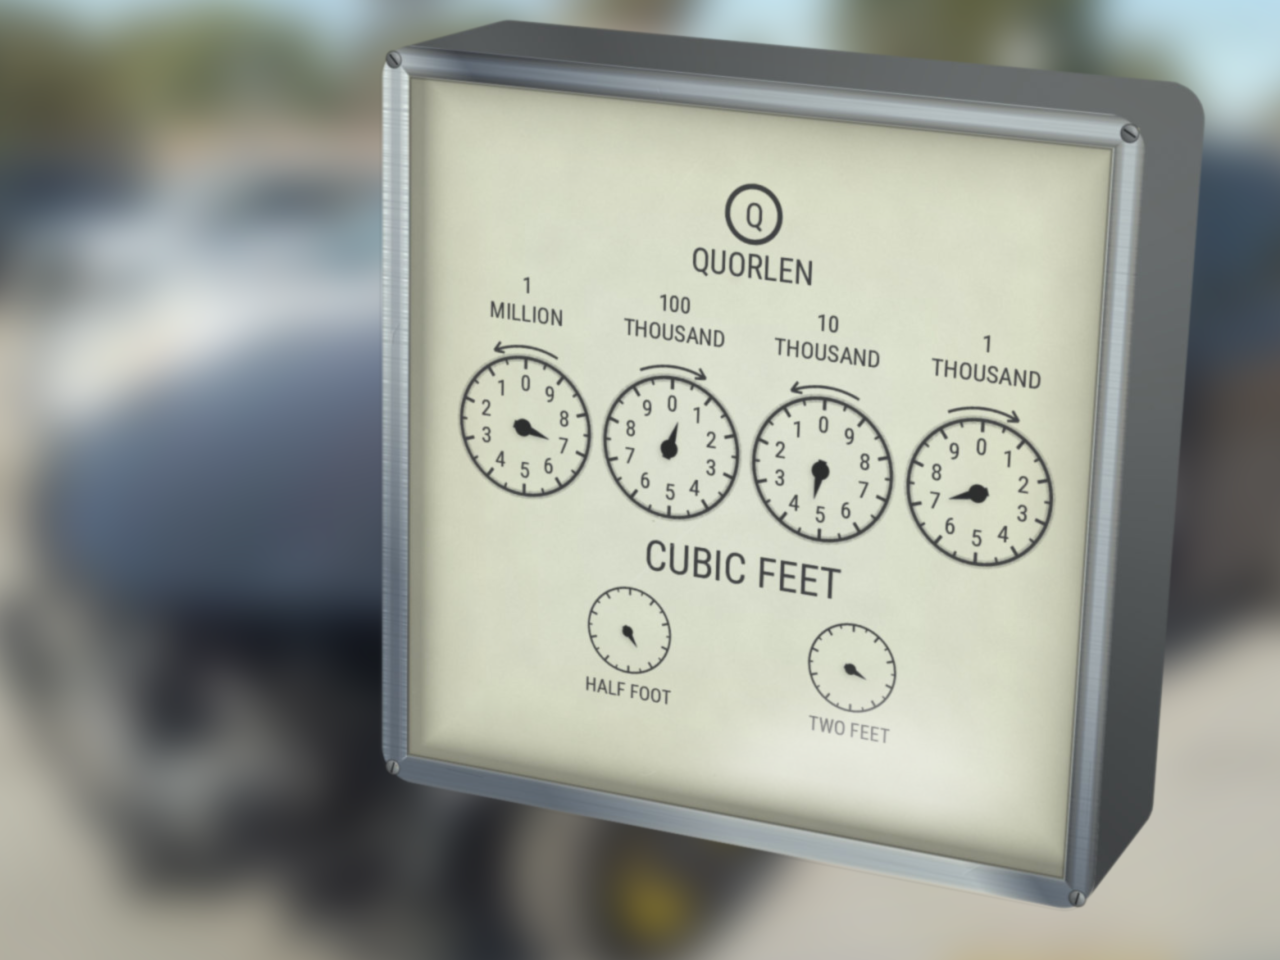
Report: 704700ft³
